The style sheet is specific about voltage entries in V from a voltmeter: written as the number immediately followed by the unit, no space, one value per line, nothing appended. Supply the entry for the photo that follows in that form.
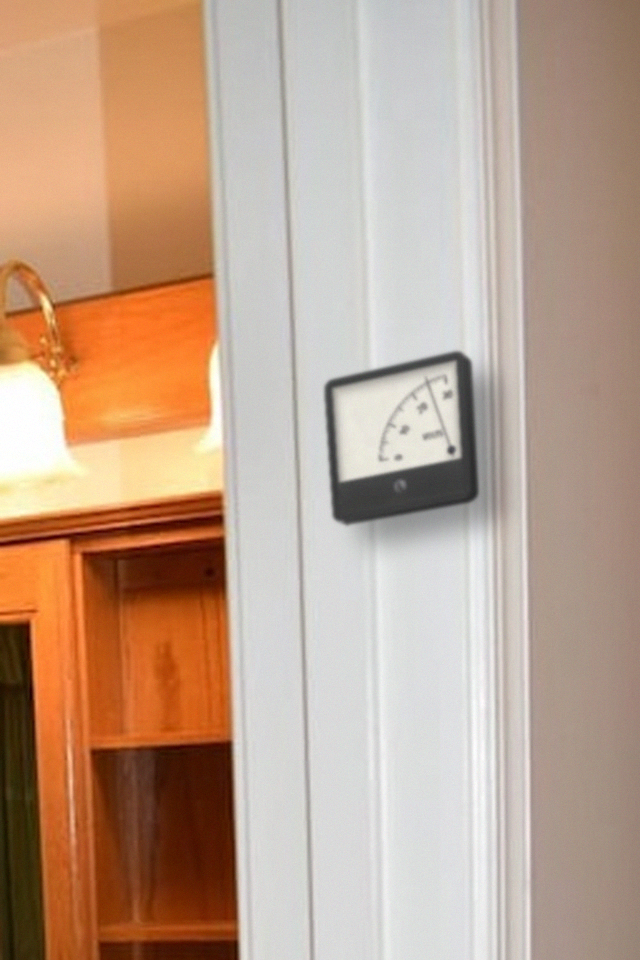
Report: 25V
